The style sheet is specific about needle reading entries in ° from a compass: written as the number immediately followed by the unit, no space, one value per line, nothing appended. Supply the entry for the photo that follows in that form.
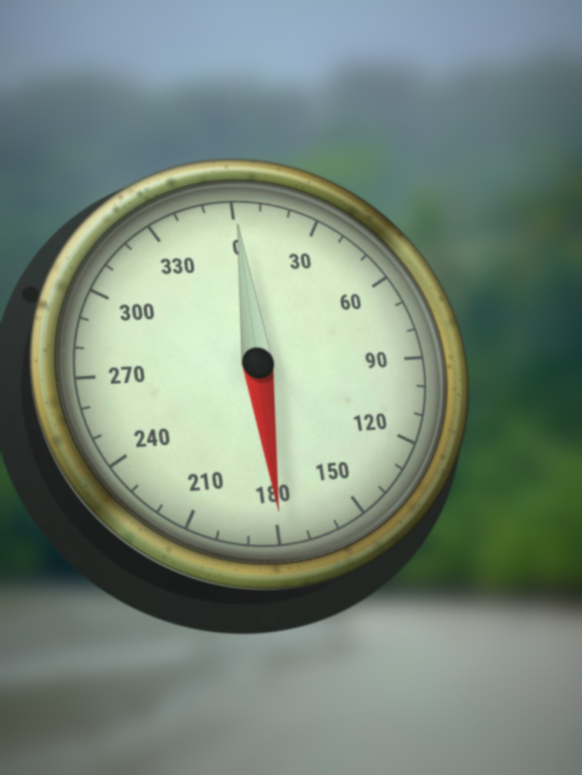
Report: 180°
